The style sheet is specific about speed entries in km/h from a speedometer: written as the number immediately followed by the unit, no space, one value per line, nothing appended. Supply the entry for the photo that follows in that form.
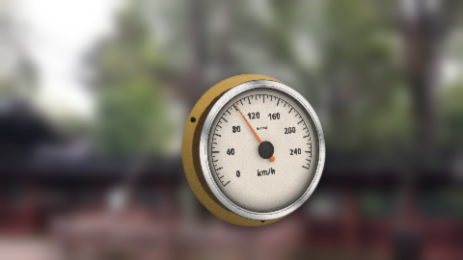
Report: 100km/h
